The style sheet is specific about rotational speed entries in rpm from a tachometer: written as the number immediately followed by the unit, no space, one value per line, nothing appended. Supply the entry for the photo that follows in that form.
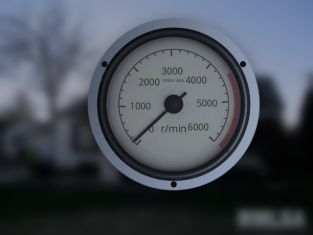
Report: 100rpm
